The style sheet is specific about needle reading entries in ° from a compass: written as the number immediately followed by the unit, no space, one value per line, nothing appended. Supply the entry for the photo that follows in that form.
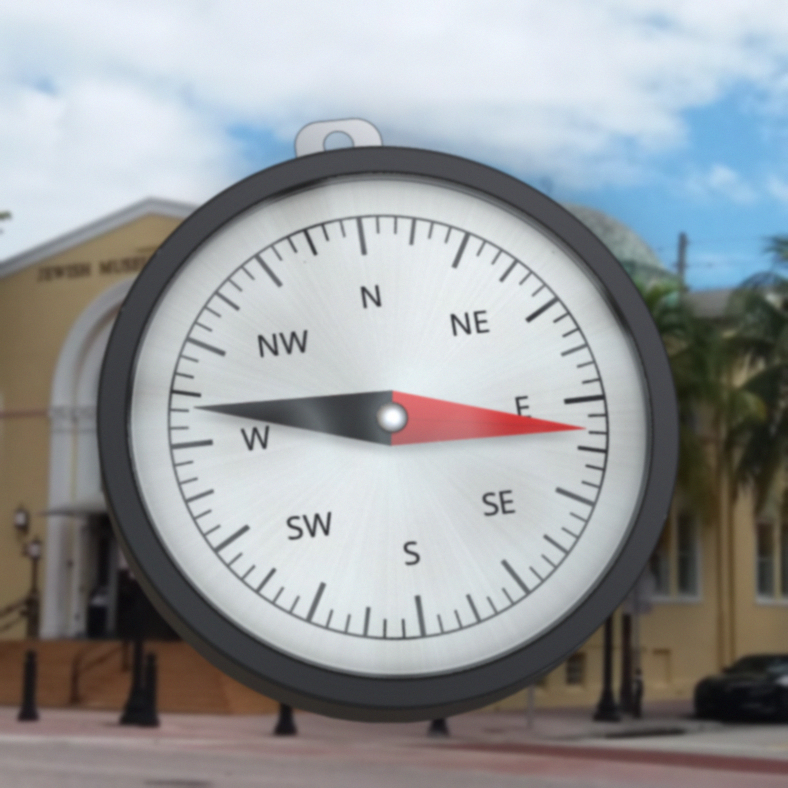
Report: 100°
